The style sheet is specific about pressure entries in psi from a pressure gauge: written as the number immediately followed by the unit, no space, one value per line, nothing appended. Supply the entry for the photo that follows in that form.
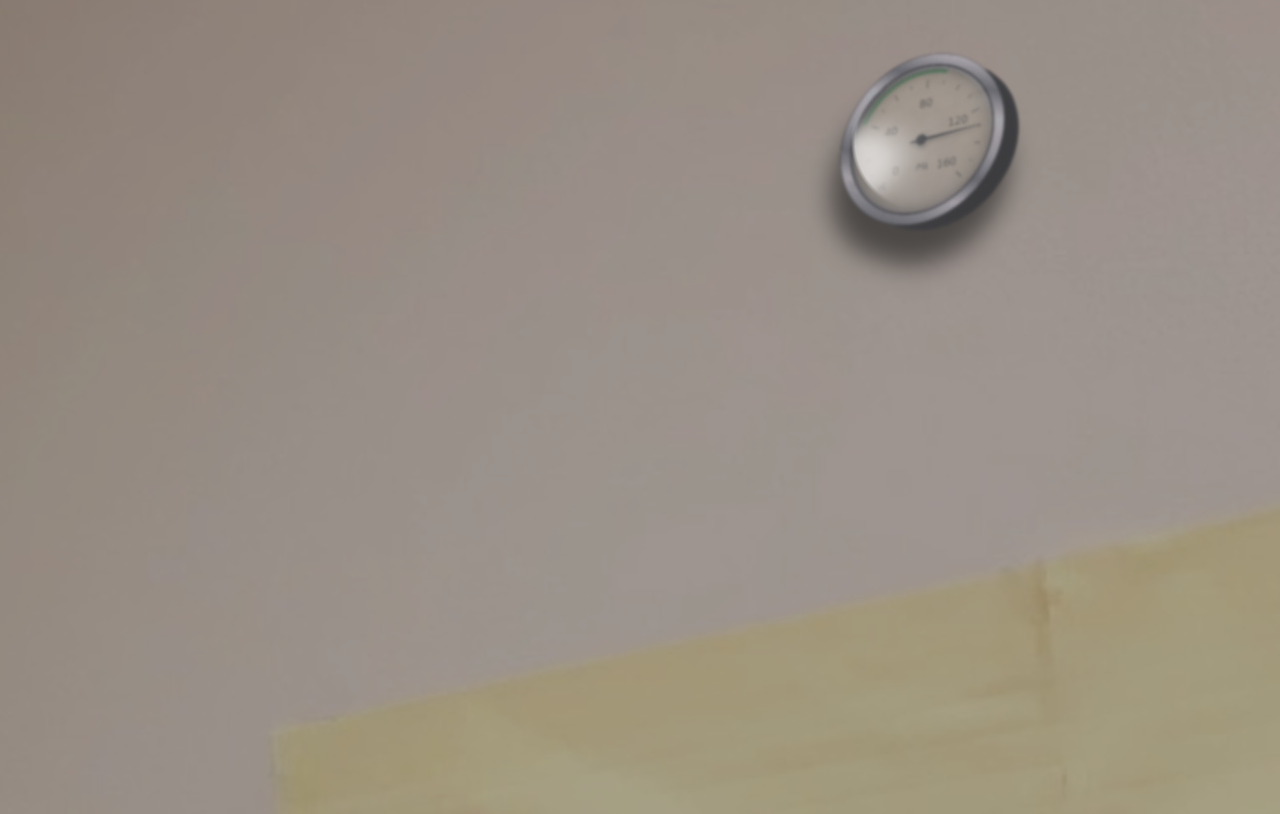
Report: 130psi
